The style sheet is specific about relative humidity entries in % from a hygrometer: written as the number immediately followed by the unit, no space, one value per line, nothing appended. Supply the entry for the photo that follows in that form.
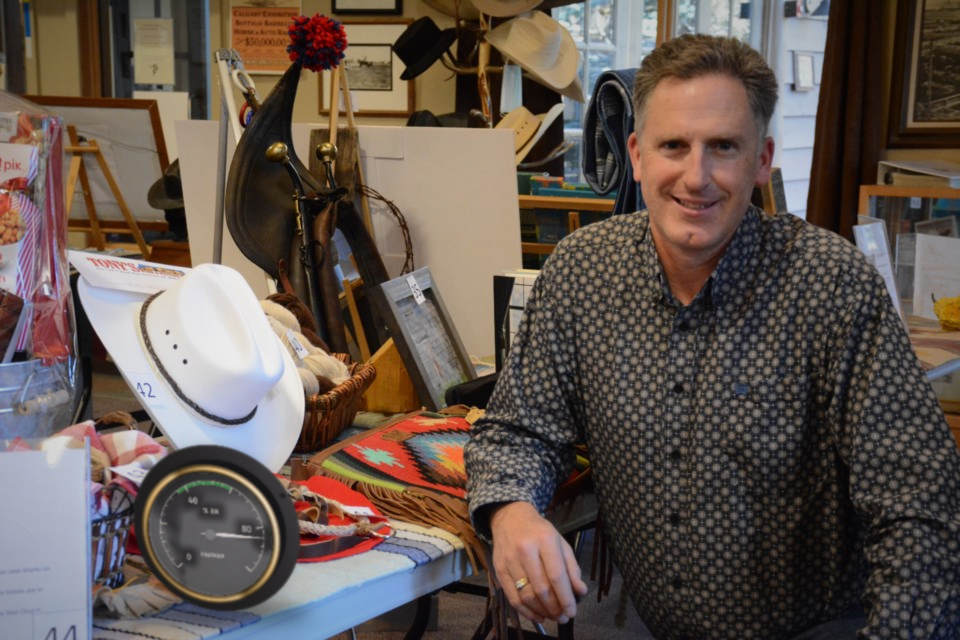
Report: 84%
